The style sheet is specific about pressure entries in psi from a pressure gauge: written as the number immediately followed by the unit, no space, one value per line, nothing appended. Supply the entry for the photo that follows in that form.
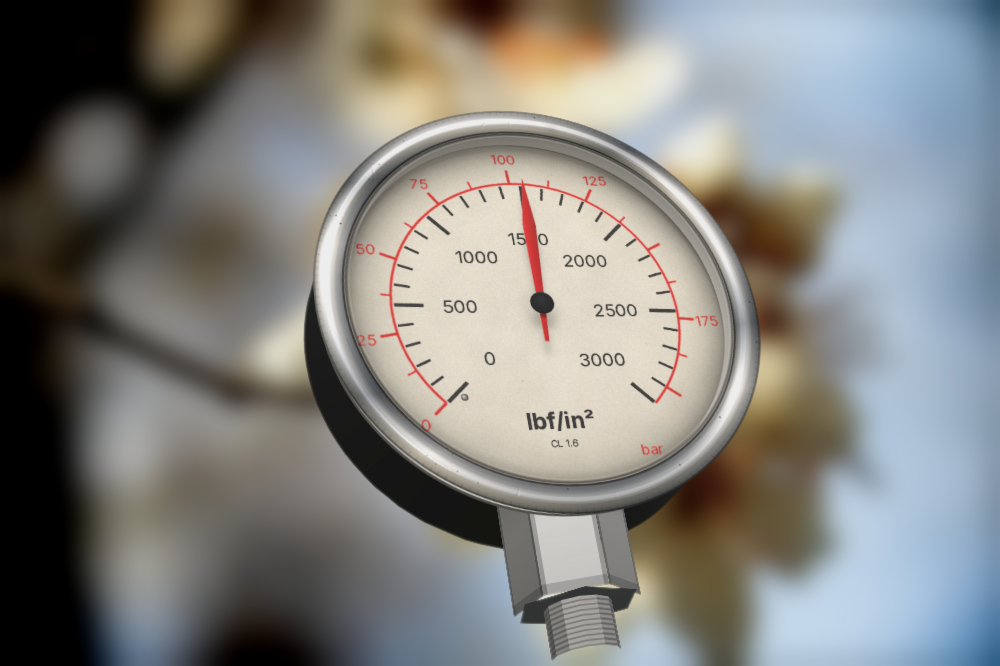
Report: 1500psi
